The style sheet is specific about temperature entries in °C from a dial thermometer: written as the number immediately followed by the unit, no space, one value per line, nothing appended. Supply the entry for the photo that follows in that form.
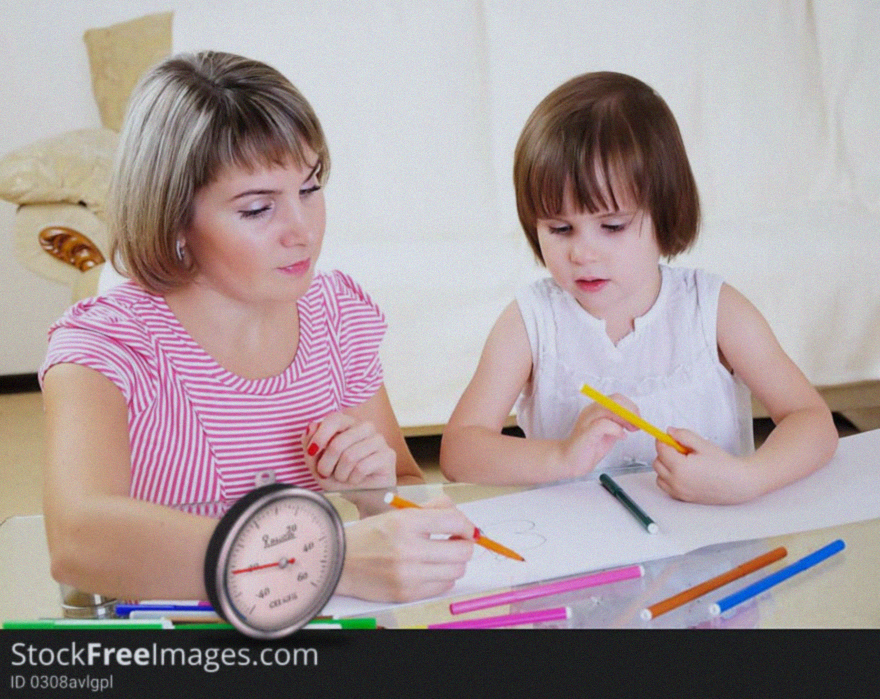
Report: -20°C
